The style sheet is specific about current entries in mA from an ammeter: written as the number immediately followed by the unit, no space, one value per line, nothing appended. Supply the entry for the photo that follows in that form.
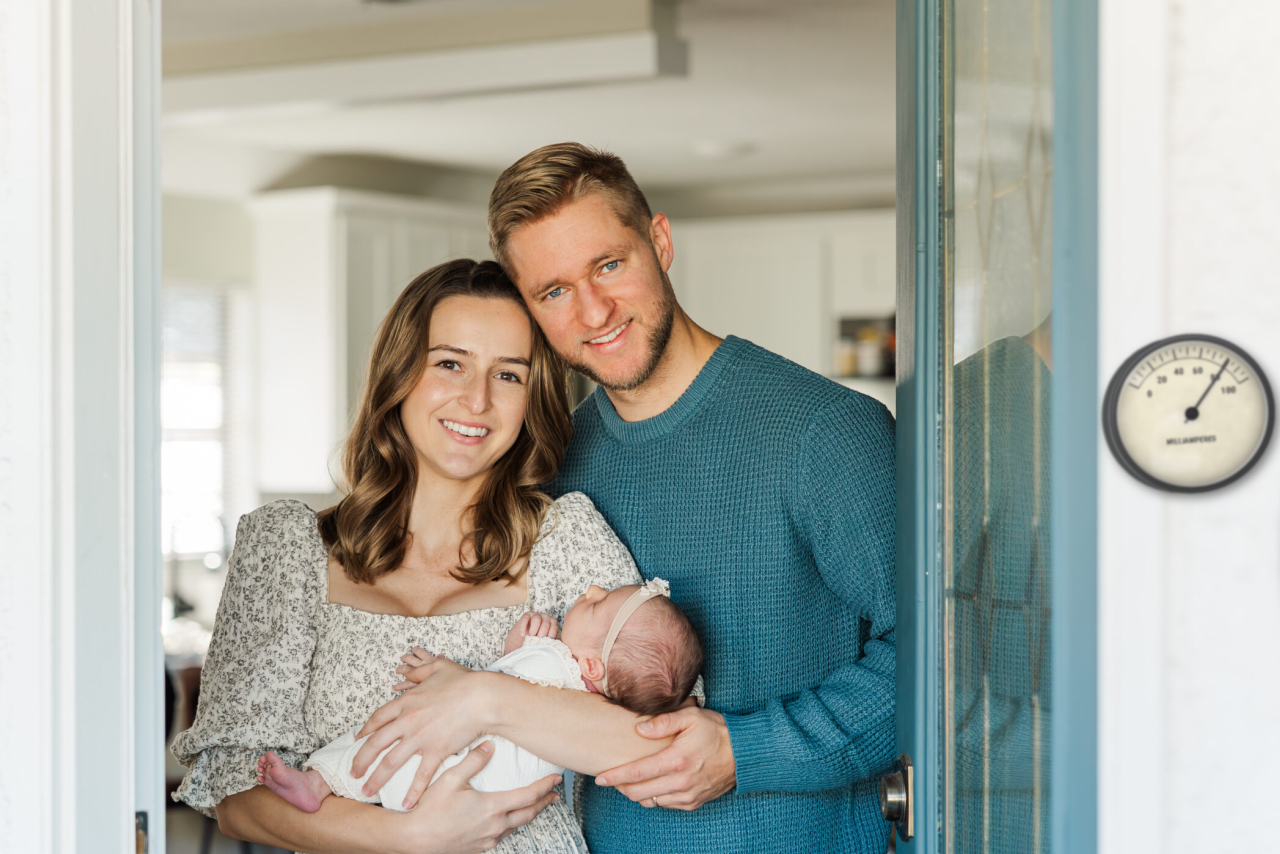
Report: 80mA
